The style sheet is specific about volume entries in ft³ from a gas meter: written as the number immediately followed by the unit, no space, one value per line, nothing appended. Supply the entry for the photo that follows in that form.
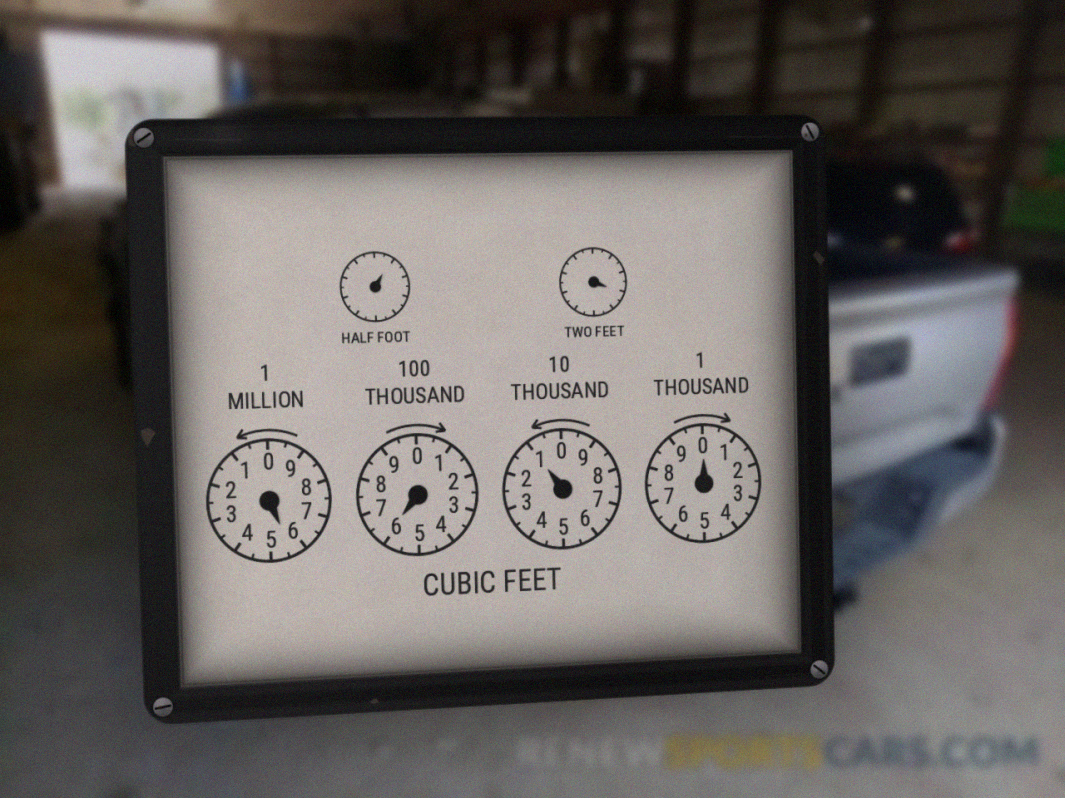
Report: 561000ft³
